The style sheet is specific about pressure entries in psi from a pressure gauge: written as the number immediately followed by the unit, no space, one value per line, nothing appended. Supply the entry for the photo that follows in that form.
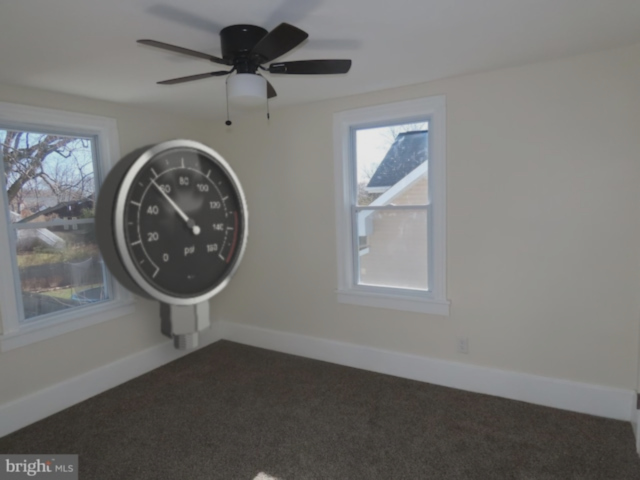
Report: 55psi
